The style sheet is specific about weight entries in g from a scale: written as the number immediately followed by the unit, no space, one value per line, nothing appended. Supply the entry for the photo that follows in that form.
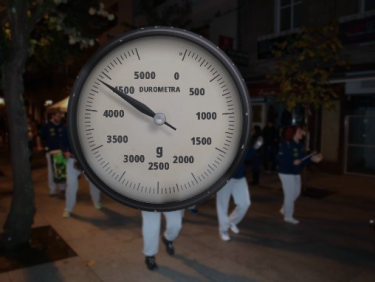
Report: 4400g
